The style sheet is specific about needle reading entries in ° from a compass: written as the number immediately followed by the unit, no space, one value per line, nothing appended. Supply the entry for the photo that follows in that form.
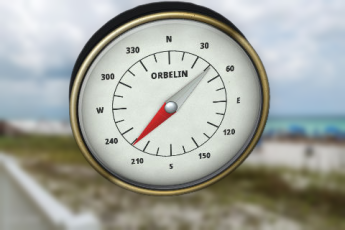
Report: 225°
